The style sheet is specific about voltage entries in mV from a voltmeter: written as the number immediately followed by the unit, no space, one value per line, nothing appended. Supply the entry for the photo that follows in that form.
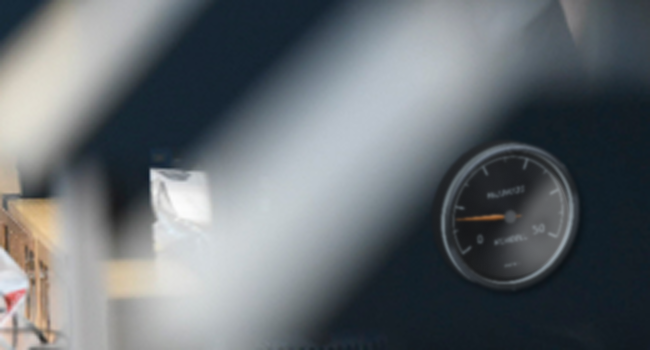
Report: 7.5mV
